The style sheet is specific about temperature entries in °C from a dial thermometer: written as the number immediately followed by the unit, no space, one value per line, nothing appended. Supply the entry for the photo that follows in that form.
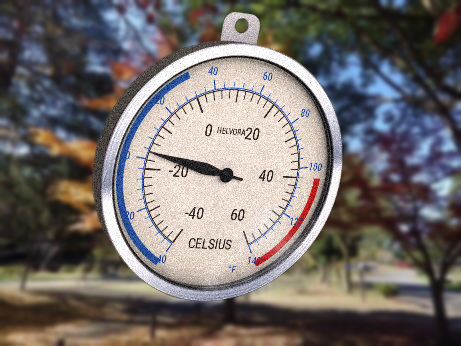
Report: -16°C
